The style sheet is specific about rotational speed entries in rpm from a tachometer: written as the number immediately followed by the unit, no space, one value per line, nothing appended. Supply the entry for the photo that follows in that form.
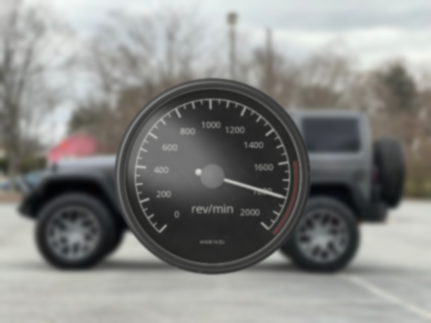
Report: 1800rpm
